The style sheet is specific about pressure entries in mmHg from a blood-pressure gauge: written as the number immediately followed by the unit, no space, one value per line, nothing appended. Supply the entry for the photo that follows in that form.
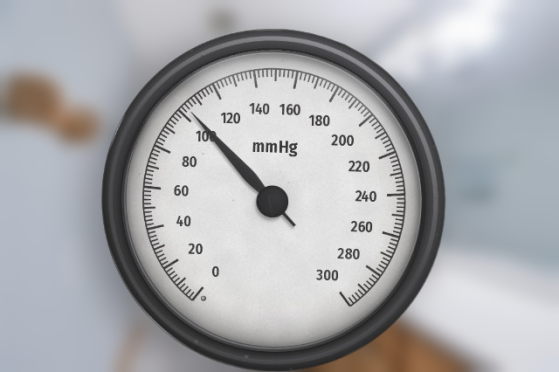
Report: 104mmHg
